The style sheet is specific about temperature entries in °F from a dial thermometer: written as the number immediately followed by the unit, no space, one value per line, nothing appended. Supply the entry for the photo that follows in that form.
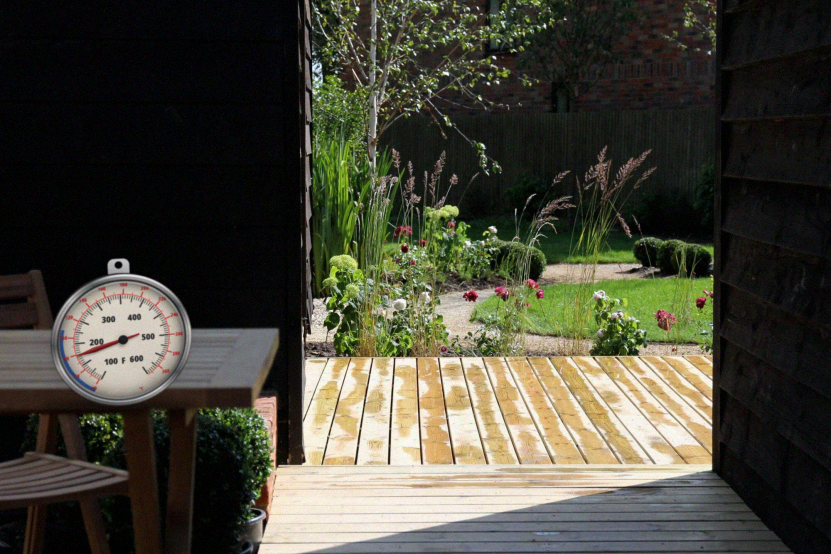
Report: 175°F
